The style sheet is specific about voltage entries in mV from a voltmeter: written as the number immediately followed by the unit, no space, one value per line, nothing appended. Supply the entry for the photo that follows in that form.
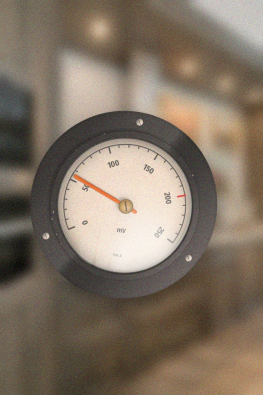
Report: 55mV
